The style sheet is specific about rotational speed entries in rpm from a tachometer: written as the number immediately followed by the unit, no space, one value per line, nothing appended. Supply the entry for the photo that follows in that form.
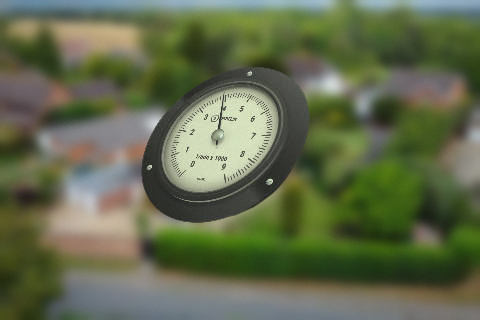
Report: 4000rpm
